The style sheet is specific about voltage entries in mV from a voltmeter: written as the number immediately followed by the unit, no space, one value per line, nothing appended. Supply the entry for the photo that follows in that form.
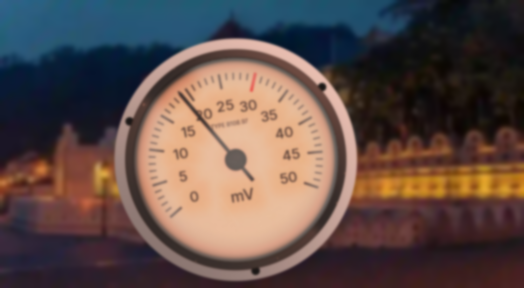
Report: 19mV
